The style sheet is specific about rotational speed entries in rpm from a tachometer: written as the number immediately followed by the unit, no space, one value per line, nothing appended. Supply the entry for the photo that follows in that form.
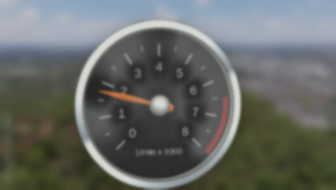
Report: 1750rpm
